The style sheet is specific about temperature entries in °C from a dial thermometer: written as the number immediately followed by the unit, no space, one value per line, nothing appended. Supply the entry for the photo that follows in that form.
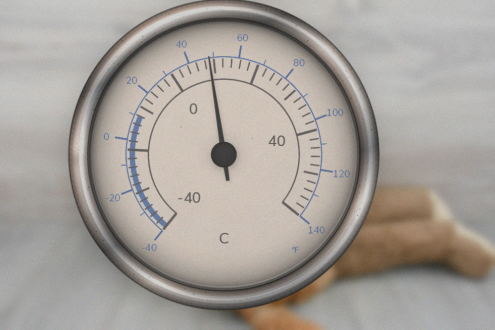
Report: 9°C
